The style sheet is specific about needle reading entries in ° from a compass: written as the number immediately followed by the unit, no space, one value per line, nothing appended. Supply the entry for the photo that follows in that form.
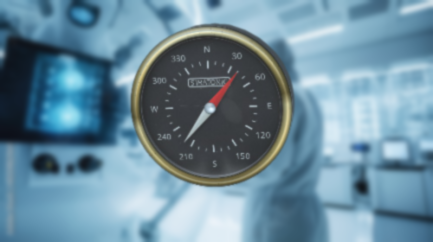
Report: 40°
